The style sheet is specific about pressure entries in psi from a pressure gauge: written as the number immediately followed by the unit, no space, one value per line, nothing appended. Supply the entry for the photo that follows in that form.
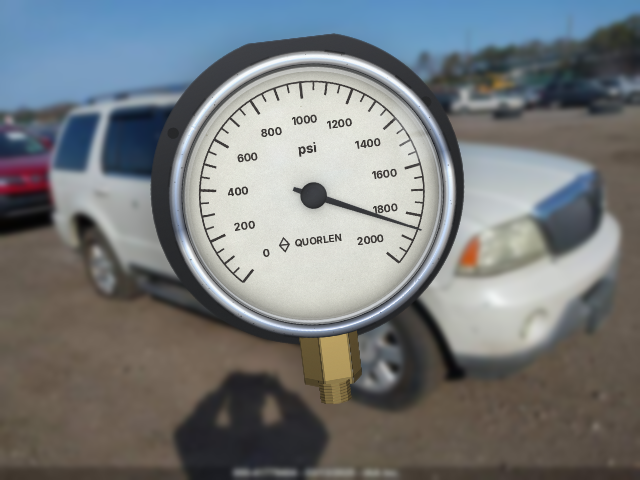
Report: 1850psi
